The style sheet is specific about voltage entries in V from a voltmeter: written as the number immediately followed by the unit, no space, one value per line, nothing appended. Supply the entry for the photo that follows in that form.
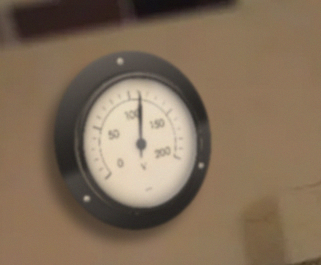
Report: 110V
